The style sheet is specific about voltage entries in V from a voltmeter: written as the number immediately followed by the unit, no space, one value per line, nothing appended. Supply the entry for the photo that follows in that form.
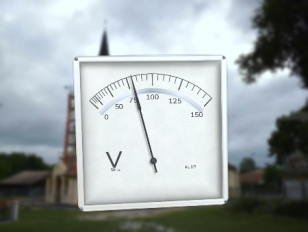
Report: 80V
